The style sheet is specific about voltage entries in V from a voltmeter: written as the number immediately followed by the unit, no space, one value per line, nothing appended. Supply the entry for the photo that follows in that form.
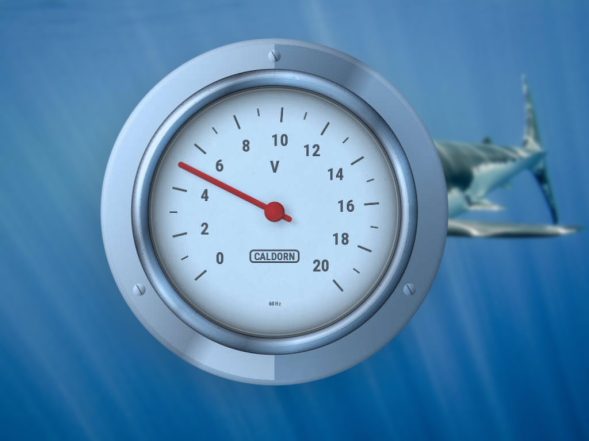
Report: 5V
